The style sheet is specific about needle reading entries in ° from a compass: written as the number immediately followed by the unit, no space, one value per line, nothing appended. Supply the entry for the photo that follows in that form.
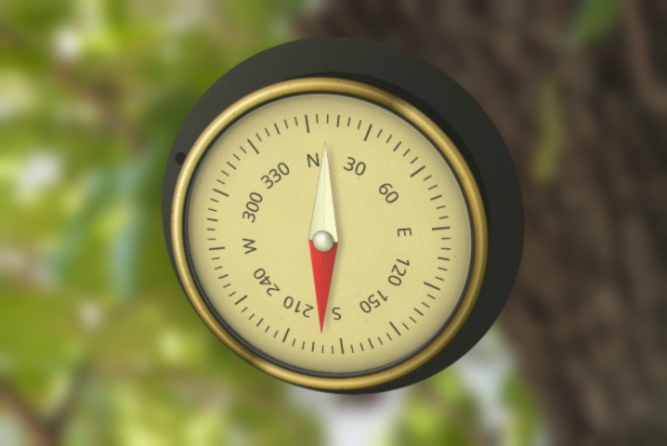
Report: 190°
